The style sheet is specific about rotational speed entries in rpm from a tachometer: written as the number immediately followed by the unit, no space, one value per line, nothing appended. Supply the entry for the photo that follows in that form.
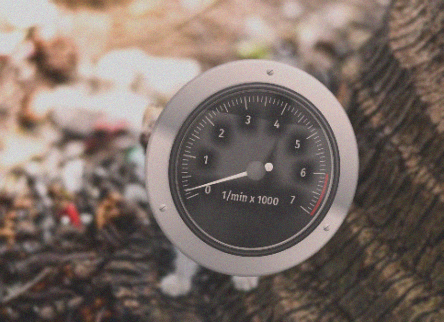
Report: 200rpm
